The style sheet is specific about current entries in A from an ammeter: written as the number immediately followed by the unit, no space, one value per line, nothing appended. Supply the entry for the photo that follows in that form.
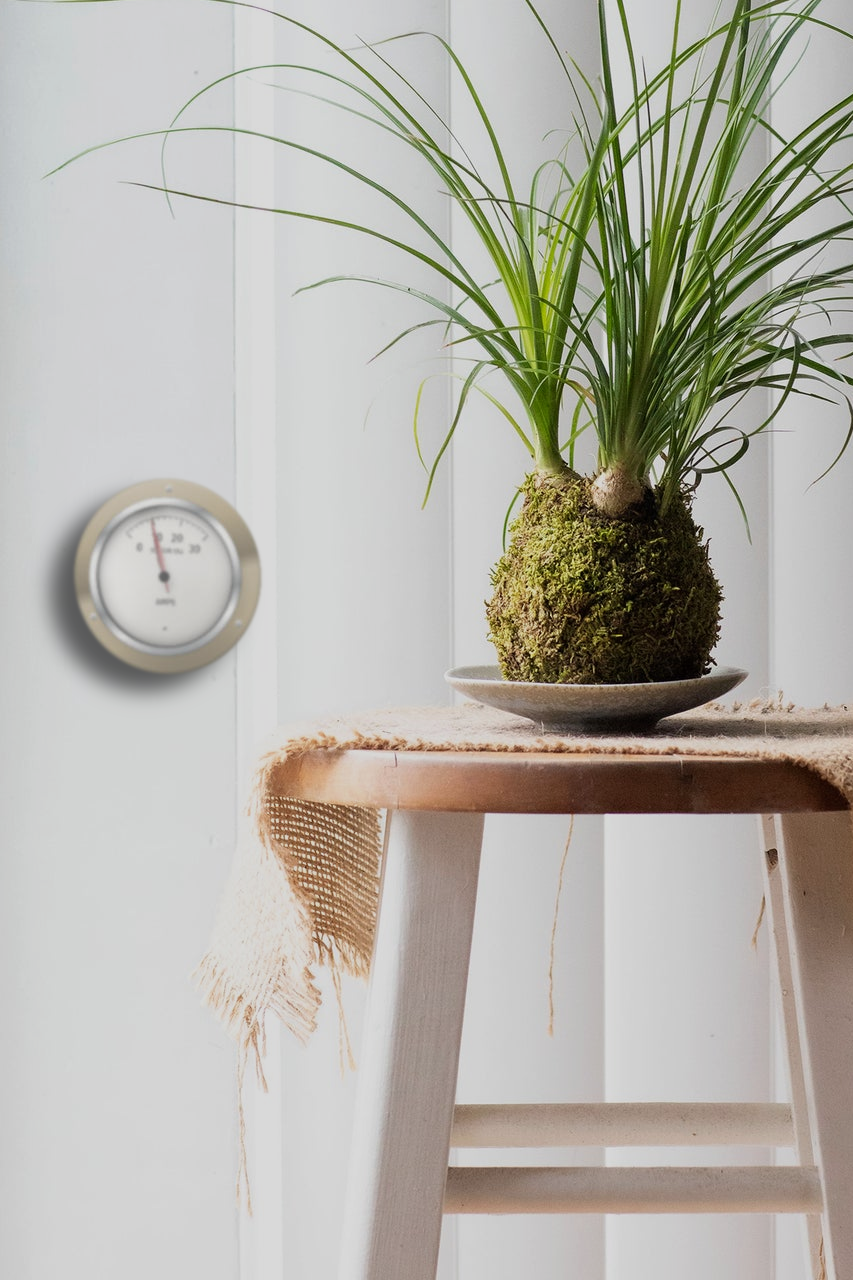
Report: 10A
